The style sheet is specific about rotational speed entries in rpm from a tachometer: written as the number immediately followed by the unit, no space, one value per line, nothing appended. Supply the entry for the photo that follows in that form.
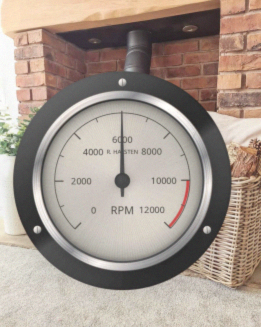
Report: 6000rpm
